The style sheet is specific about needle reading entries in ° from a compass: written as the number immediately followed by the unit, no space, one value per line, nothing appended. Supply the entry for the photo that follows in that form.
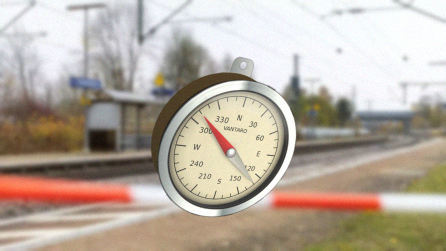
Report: 310°
